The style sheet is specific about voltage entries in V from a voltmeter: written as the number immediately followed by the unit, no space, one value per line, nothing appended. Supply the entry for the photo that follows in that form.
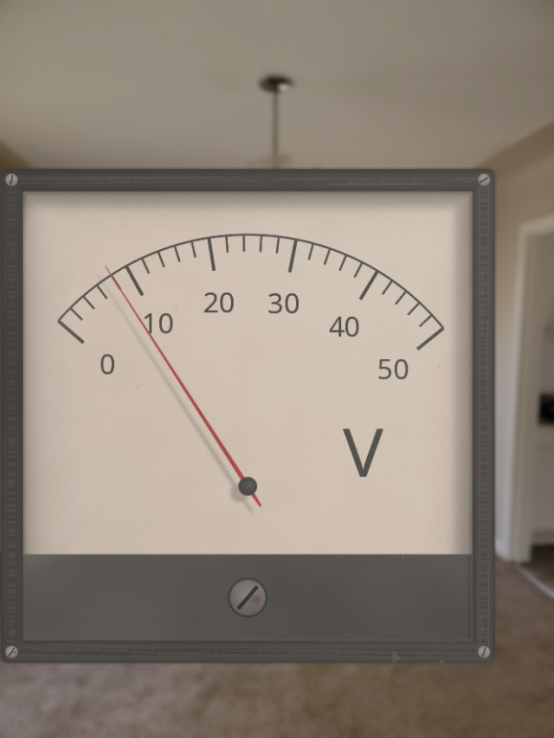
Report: 8V
